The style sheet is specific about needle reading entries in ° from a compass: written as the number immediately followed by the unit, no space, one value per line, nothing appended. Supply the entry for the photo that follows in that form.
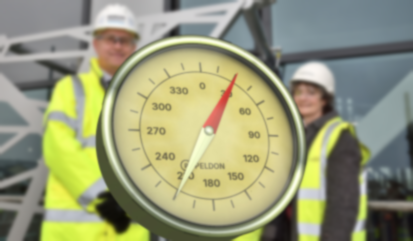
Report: 30°
